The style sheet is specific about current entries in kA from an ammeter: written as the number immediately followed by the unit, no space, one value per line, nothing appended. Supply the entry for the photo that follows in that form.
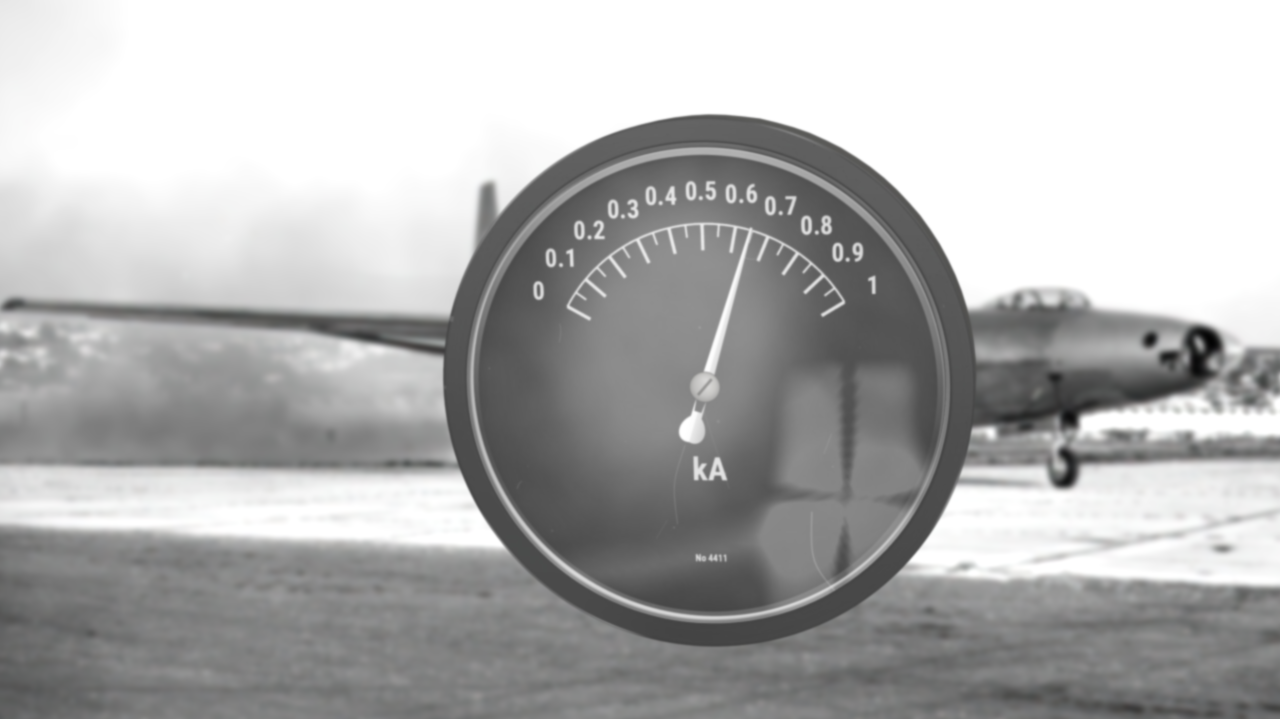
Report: 0.65kA
